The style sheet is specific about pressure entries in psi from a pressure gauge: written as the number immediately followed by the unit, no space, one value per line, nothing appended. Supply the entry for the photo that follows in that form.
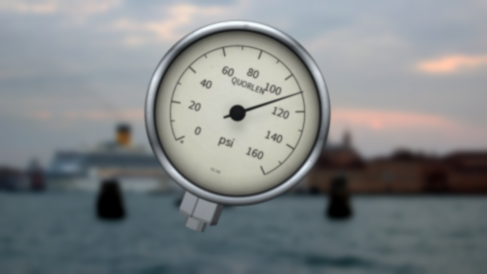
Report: 110psi
